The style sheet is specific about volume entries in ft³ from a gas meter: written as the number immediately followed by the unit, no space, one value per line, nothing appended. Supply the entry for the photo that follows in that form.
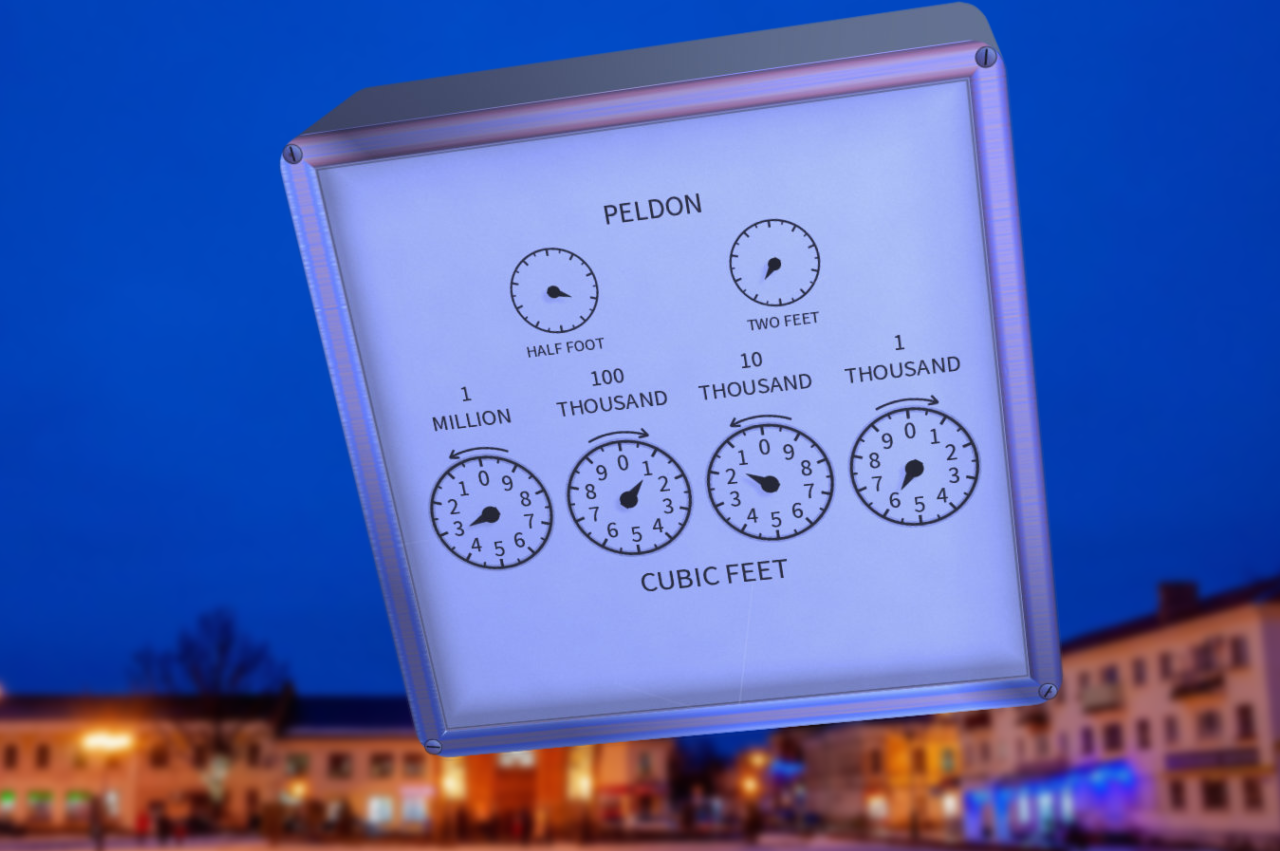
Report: 311600ft³
